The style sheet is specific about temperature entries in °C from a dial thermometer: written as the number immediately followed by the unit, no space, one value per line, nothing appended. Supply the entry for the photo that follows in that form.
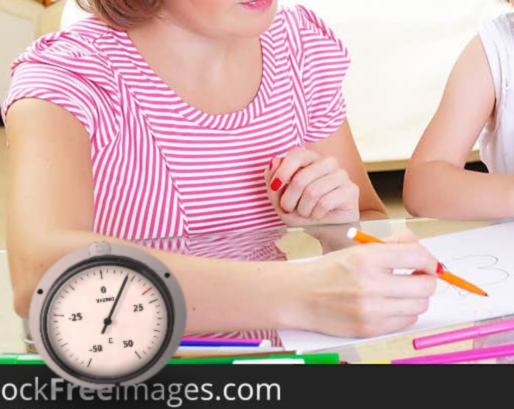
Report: 10°C
